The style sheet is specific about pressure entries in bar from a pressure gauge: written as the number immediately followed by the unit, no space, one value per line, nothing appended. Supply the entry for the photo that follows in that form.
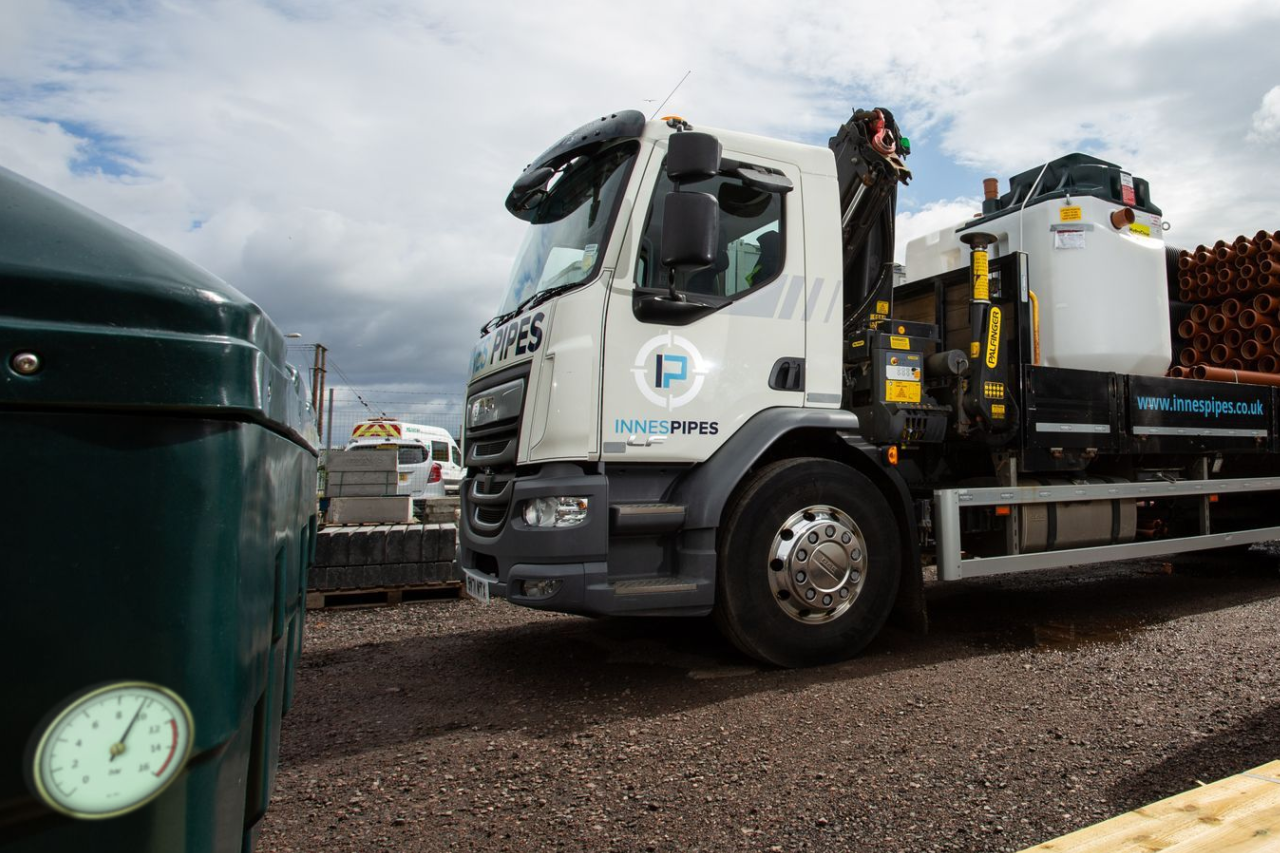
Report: 9.5bar
